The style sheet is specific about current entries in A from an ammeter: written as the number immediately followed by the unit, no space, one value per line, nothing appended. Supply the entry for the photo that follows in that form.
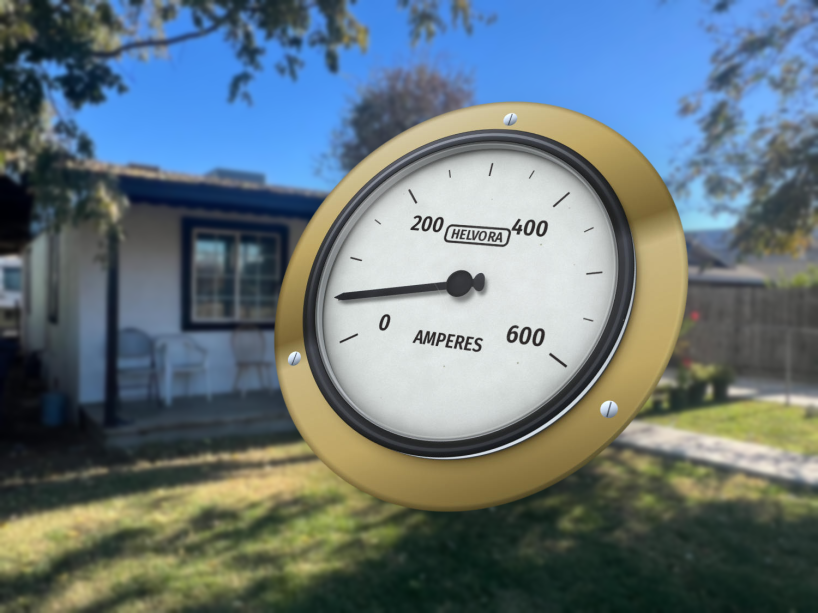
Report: 50A
